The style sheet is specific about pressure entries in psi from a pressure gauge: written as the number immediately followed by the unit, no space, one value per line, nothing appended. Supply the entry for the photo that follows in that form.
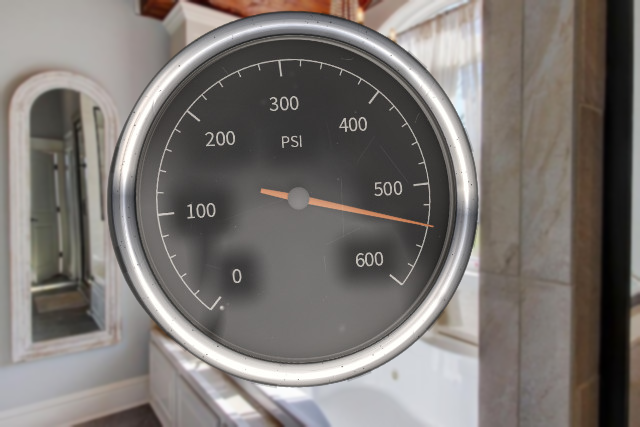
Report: 540psi
